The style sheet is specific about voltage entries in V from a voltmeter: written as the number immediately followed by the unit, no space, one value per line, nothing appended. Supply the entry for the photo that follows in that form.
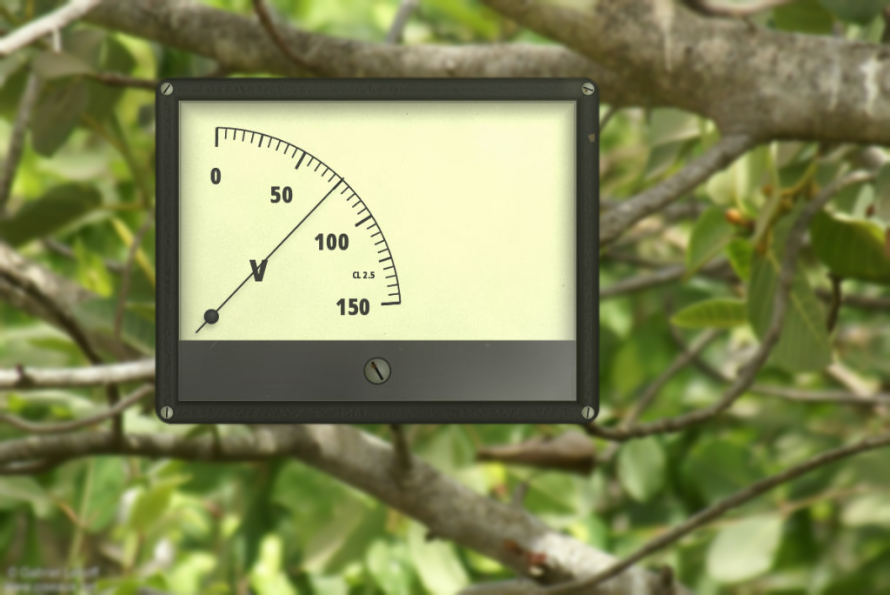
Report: 75V
